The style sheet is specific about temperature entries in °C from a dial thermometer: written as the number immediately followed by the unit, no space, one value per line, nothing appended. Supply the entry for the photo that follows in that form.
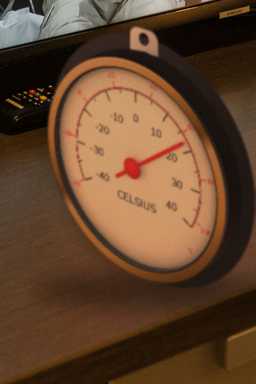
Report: 17.5°C
